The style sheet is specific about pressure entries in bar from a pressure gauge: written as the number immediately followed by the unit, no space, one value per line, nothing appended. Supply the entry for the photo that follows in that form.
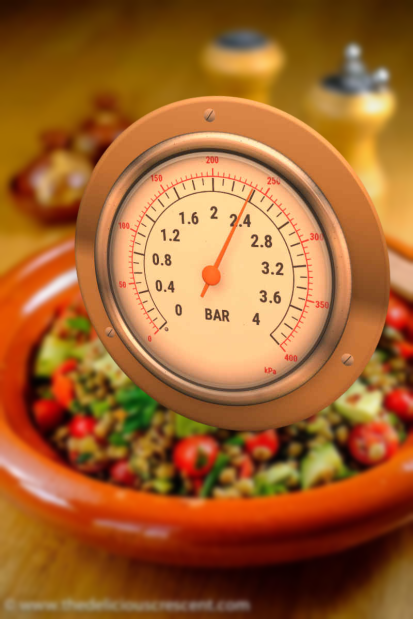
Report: 2.4bar
